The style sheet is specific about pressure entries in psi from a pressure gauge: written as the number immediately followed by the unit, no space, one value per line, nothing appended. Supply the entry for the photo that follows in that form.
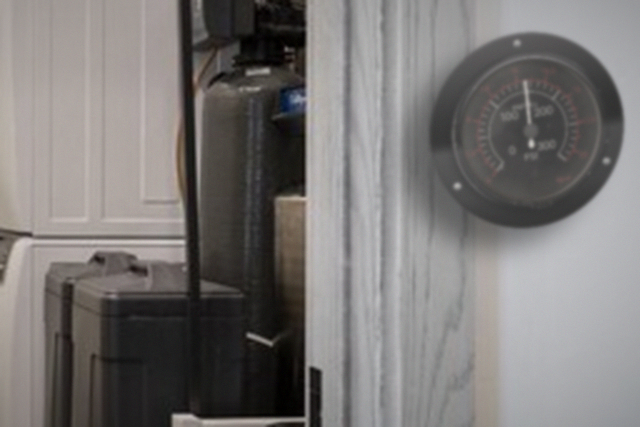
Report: 150psi
